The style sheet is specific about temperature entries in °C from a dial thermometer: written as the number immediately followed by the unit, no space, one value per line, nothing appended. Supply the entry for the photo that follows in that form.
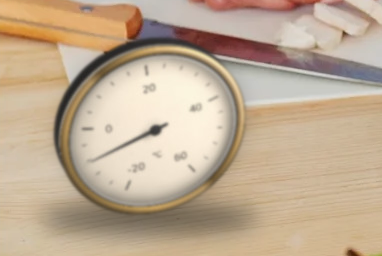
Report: -8°C
